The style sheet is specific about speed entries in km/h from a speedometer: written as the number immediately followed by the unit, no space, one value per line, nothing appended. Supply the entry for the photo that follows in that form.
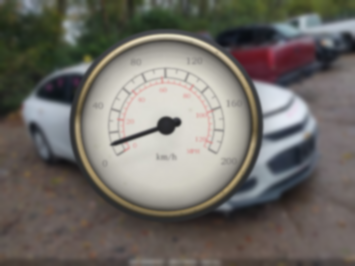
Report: 10km/h
